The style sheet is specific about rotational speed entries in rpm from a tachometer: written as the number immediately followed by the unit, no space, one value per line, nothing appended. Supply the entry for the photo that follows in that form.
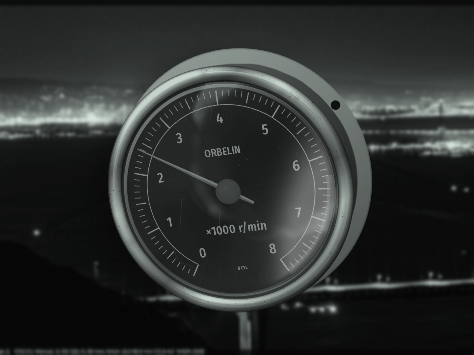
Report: 2400rpm
